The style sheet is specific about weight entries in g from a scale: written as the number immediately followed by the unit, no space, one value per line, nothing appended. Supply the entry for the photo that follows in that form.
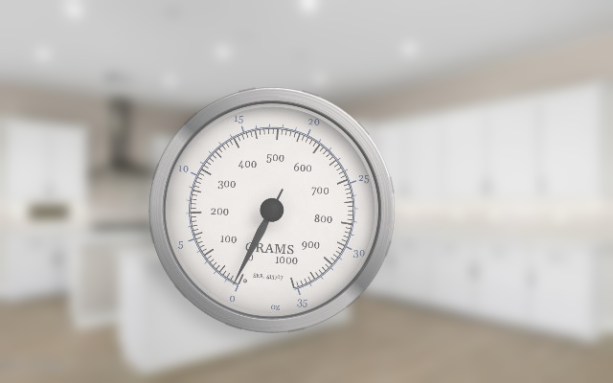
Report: 10g
